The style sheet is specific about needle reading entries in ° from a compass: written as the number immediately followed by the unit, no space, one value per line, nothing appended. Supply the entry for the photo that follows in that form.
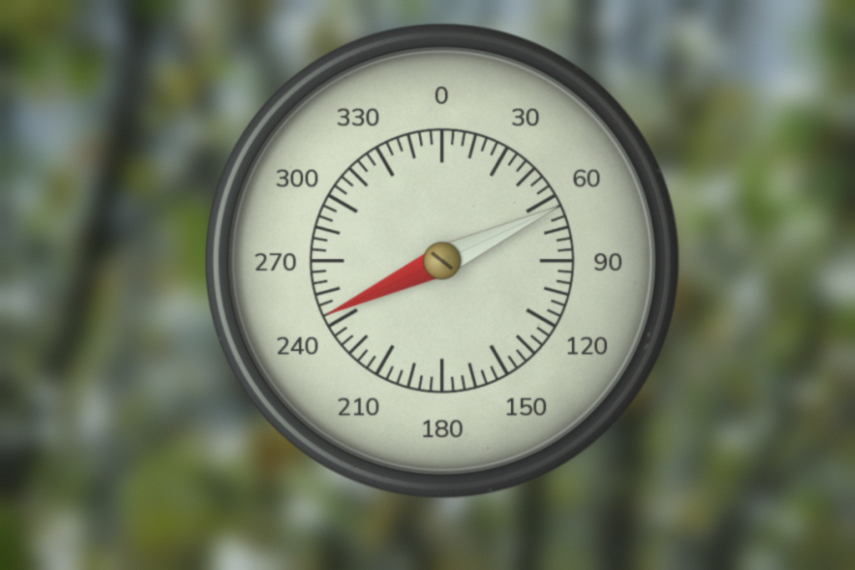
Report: 245°
